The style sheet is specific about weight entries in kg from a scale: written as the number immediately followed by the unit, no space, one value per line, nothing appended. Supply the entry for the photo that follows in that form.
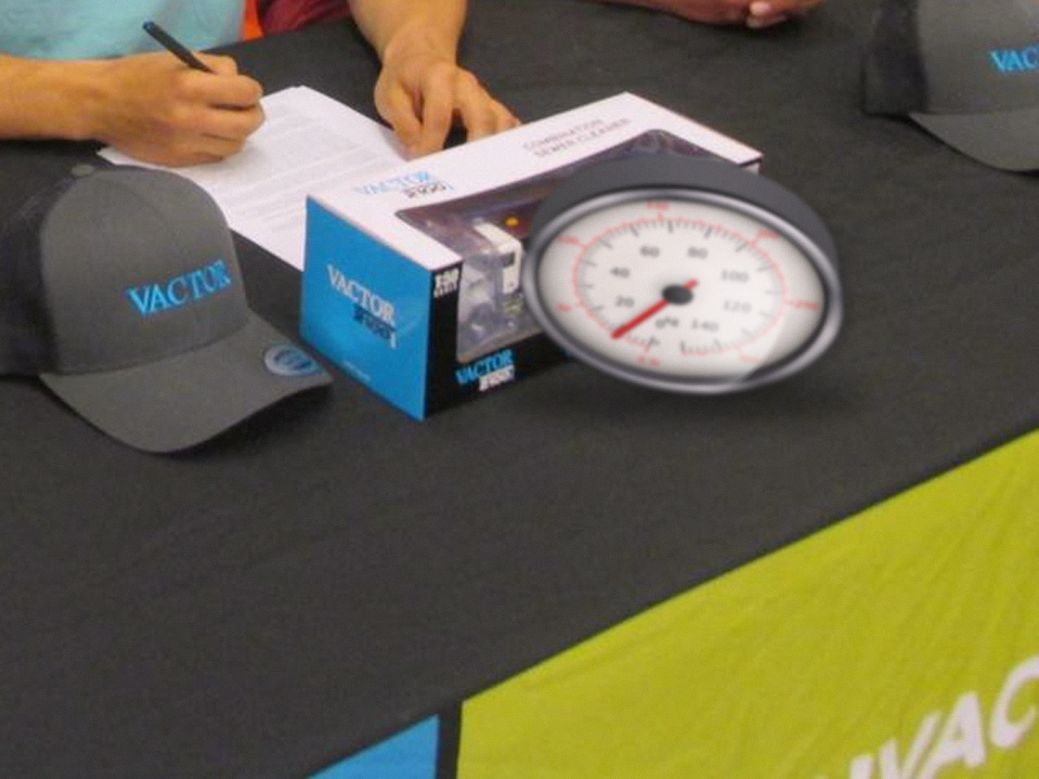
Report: 10kg
